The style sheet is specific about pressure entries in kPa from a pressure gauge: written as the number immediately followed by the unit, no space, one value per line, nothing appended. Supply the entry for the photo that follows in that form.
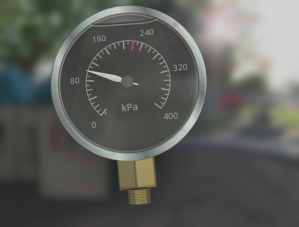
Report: 100kPa
